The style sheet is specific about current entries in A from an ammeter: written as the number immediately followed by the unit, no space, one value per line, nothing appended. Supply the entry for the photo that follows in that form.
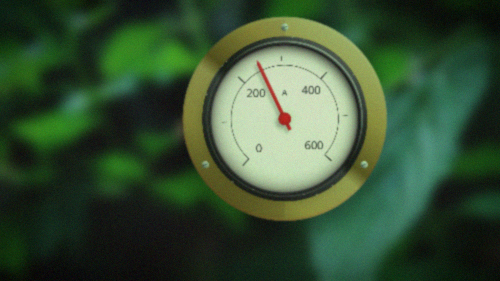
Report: 250A
